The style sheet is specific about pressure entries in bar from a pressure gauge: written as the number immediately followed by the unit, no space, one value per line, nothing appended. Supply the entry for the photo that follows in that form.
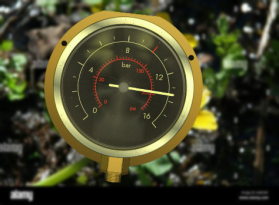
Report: 13.5bar
